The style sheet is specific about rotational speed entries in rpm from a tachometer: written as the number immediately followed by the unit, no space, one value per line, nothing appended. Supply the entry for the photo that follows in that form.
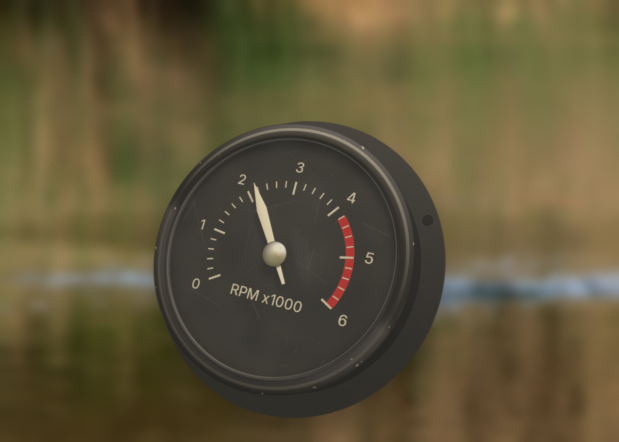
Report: 2200rpm
